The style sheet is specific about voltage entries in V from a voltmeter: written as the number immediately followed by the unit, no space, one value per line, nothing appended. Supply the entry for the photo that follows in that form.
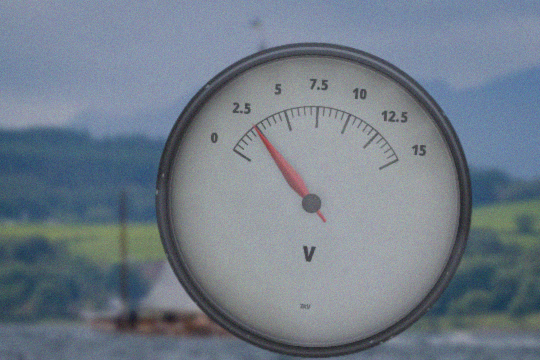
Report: 2.5V
